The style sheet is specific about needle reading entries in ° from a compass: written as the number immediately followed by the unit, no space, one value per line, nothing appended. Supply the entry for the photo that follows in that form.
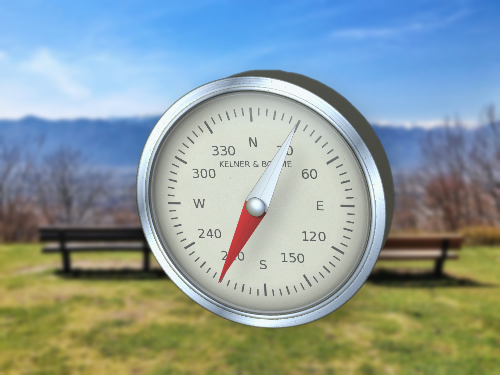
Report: 210°
